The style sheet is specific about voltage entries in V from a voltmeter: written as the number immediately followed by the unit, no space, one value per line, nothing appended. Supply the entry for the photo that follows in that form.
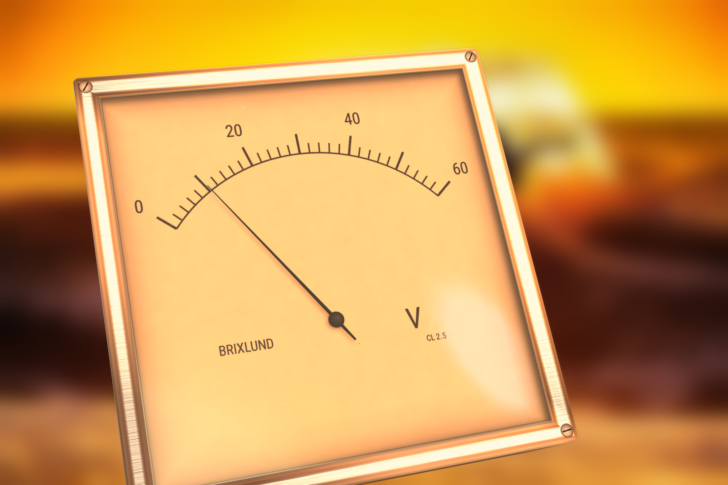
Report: 10V
